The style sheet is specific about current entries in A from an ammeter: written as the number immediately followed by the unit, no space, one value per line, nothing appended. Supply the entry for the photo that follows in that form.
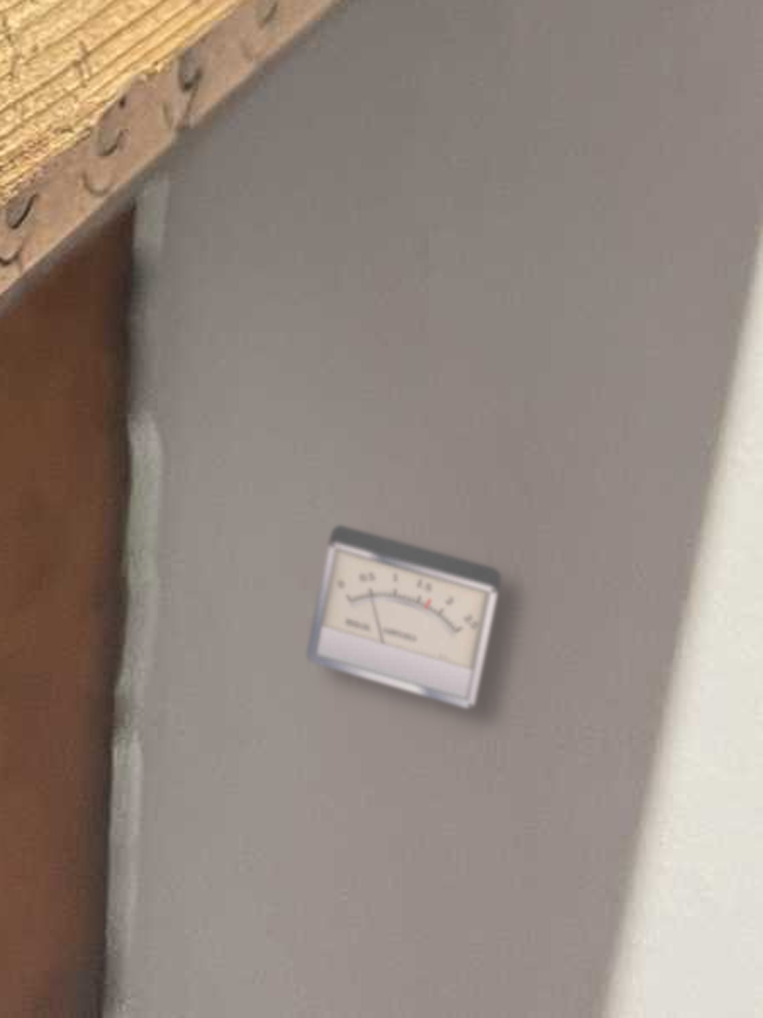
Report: 0.5A
